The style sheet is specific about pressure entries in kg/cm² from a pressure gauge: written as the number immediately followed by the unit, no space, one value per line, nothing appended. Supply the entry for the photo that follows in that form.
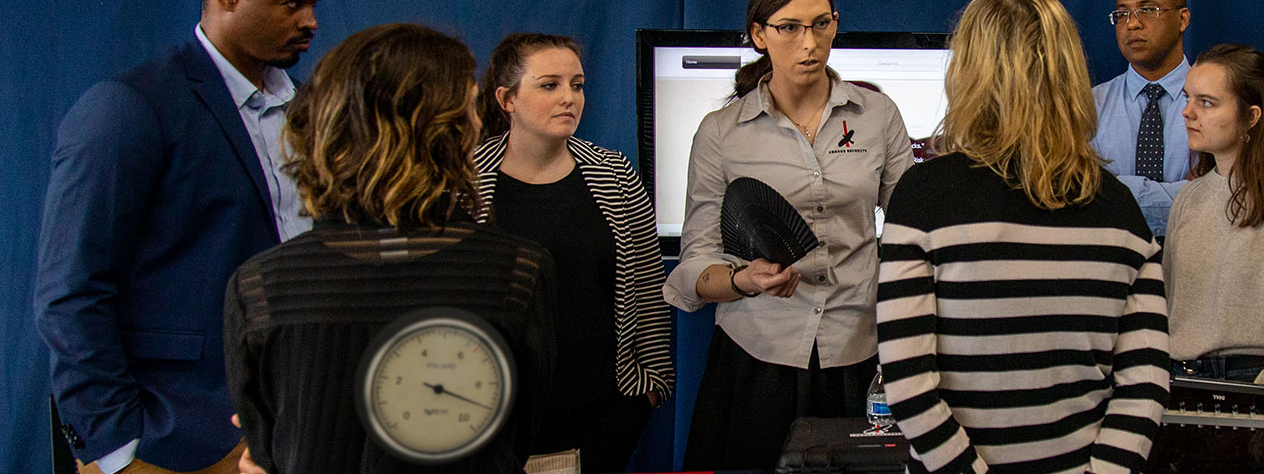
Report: 9kg/cm²
